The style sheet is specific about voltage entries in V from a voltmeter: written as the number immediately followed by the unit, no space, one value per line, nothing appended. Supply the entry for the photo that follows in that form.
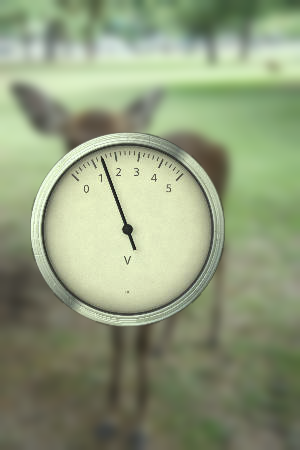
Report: 1.4V
